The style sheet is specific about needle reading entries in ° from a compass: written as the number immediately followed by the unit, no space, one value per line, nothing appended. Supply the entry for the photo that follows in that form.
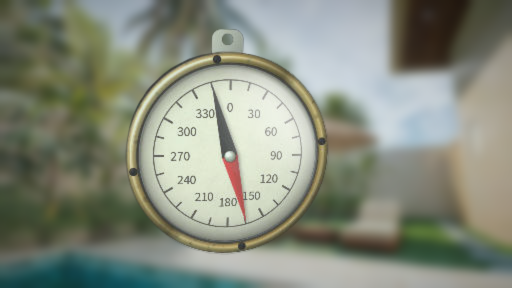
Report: 165°
